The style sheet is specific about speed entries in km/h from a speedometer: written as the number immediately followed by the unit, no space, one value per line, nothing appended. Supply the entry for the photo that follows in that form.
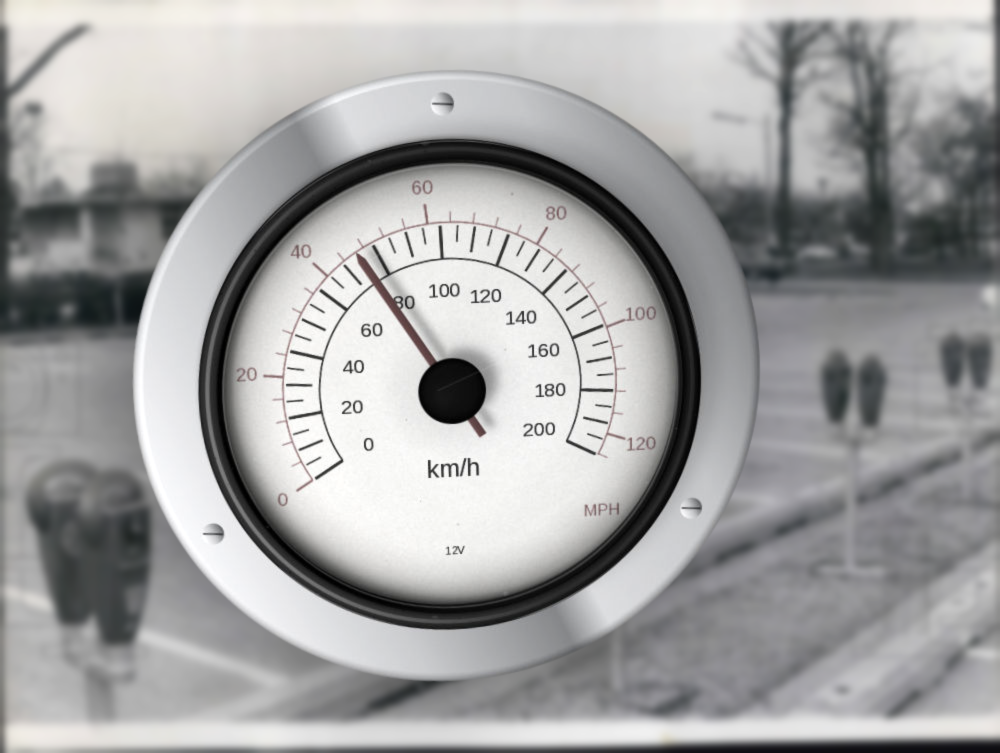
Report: 75km/h
